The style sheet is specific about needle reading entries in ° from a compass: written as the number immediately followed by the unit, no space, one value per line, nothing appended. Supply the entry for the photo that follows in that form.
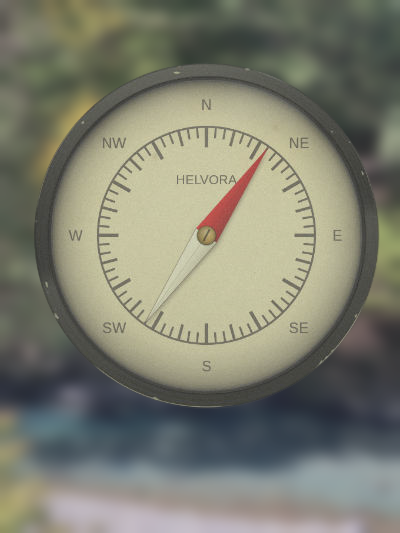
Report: 35°
